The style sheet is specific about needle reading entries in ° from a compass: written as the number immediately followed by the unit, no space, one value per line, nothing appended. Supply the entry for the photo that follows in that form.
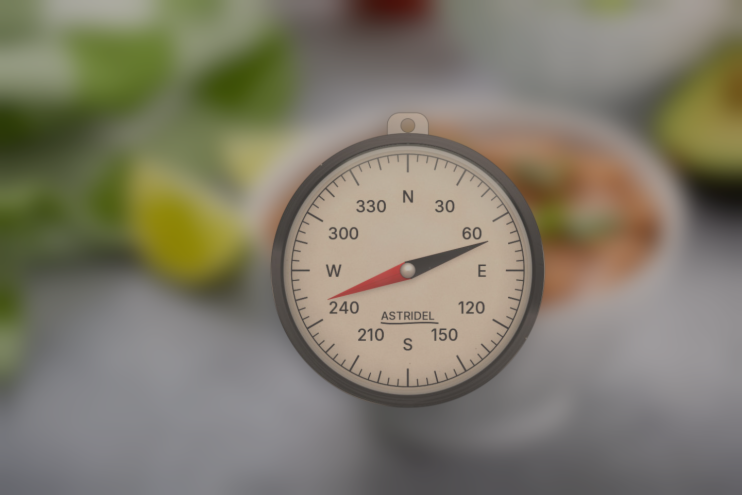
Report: 250°
